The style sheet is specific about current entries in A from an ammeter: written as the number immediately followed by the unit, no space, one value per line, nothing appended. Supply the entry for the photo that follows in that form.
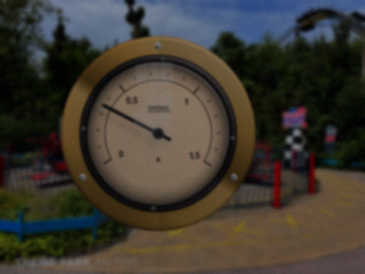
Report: 0.35A
